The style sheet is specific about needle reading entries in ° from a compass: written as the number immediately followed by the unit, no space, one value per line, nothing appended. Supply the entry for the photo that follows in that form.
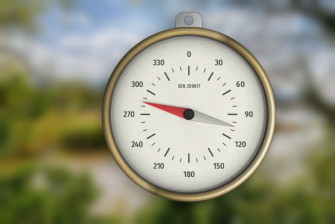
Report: 285°
